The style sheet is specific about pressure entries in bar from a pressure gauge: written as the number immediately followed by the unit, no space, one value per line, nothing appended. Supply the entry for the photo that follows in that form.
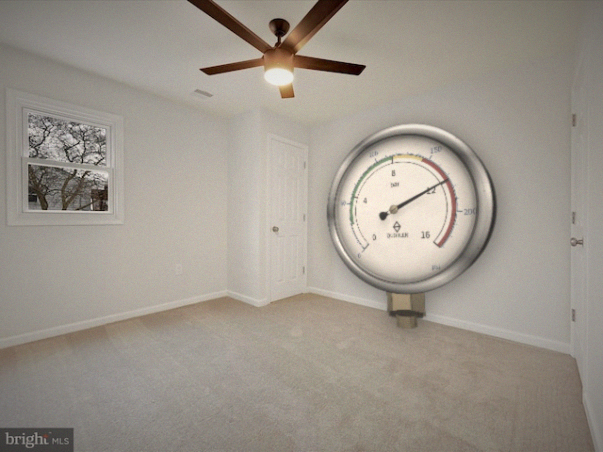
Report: 12bar
